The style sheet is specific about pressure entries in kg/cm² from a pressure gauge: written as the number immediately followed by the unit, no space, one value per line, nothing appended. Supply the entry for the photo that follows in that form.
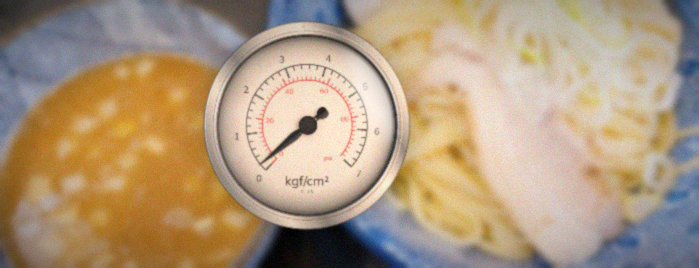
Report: 0.2kg/cm²
